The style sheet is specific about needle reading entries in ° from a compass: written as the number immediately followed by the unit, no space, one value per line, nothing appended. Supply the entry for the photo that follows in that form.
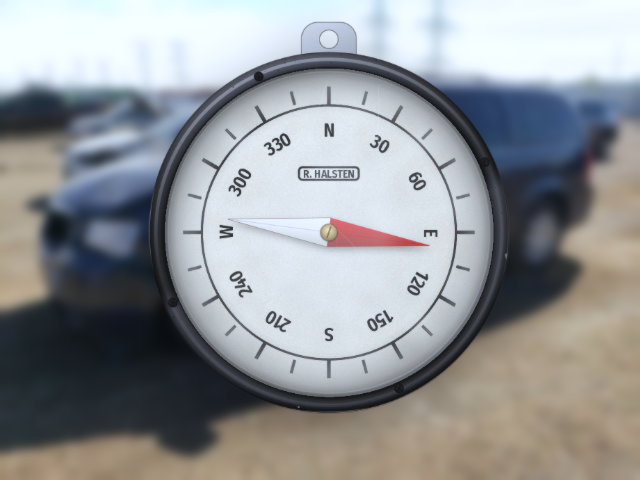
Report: 97.5°
